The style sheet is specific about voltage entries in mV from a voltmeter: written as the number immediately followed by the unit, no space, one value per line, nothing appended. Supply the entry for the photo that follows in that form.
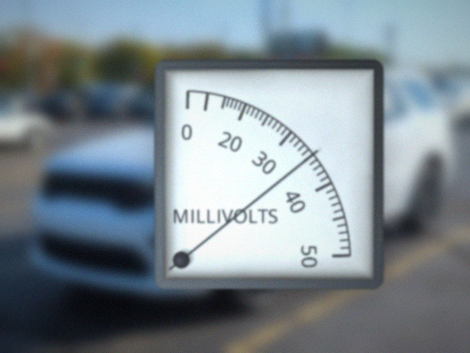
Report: 35mV
